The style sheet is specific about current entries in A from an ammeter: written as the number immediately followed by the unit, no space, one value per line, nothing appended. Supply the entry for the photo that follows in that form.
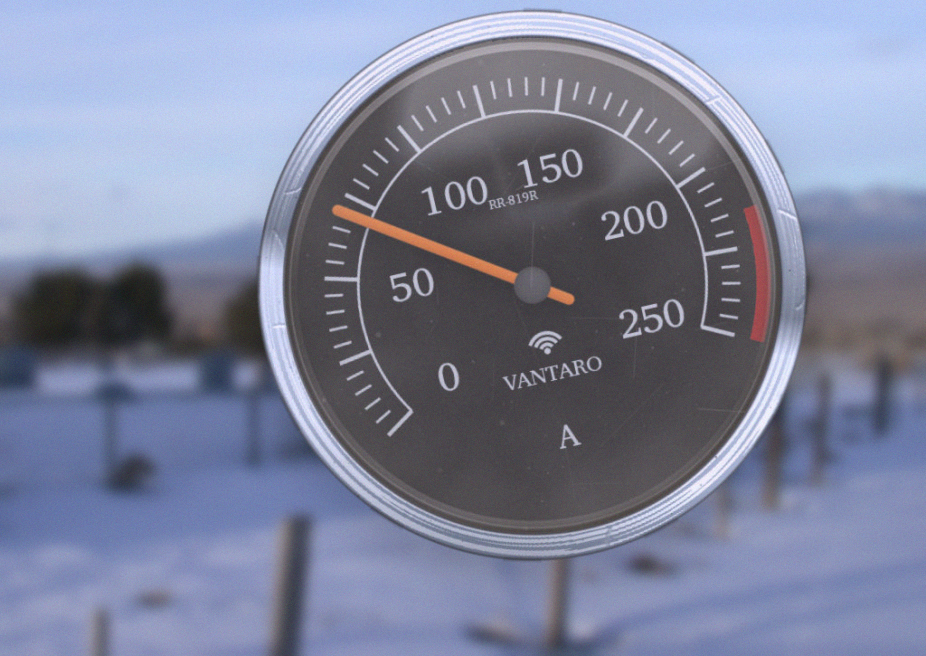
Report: 70A
